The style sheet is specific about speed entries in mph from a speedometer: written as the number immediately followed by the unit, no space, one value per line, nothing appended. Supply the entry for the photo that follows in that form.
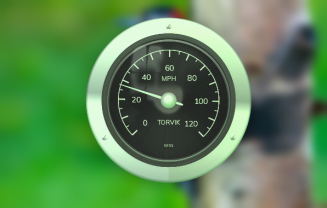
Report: 27.5mph
